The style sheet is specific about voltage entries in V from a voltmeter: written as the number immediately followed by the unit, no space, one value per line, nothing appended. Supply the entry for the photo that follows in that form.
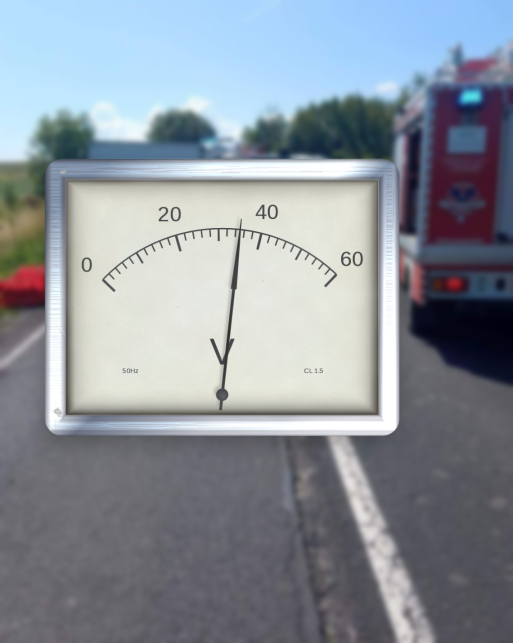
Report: 35V
